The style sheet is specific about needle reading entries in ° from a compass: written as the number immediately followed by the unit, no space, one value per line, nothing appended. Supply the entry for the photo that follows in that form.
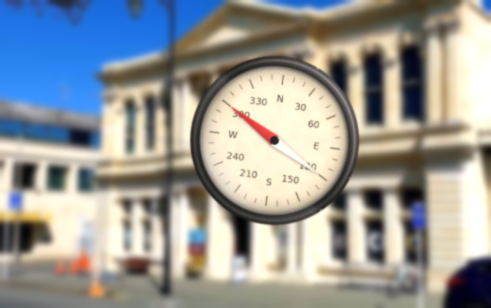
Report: 300°
